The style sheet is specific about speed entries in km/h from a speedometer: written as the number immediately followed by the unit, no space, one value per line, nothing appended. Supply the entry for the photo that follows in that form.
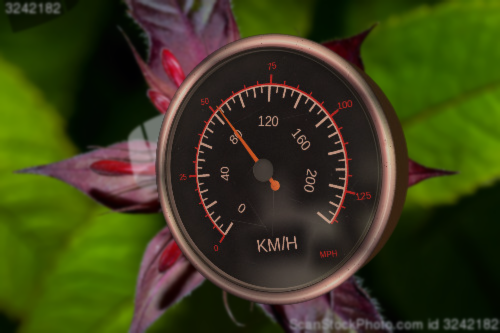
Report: 85km/h
